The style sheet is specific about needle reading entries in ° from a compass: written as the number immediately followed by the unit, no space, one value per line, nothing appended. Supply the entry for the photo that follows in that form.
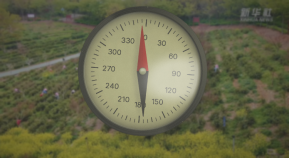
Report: 355°
